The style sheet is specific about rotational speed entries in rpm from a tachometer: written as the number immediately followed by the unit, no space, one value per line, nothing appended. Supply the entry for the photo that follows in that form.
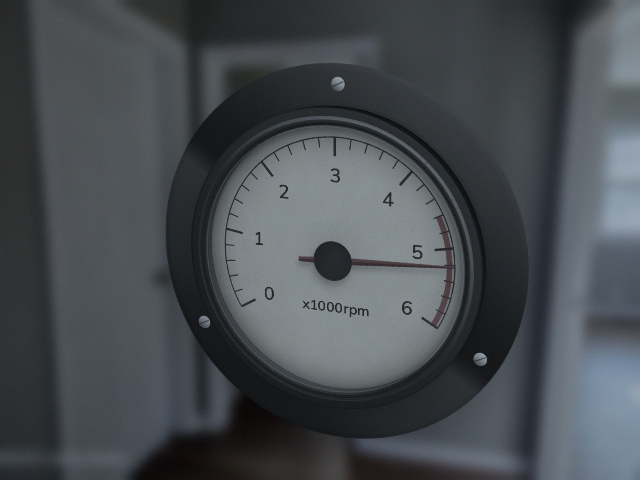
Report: 5200rpm
